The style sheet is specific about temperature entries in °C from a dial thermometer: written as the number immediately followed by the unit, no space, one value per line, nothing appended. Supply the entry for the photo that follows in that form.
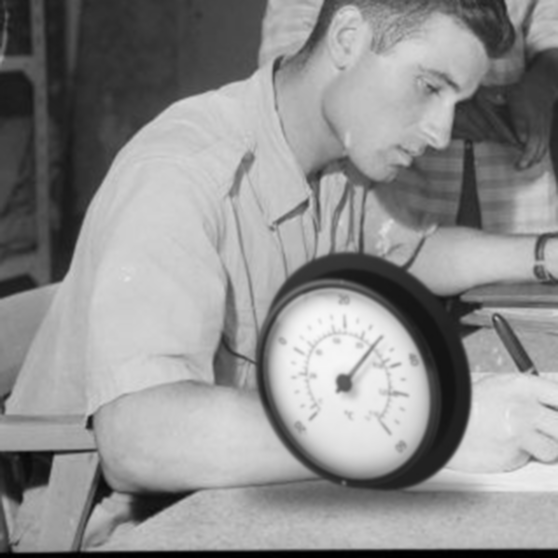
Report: 32°C
